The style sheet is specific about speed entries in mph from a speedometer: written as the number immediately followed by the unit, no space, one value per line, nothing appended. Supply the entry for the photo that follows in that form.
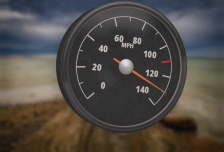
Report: 130mph
